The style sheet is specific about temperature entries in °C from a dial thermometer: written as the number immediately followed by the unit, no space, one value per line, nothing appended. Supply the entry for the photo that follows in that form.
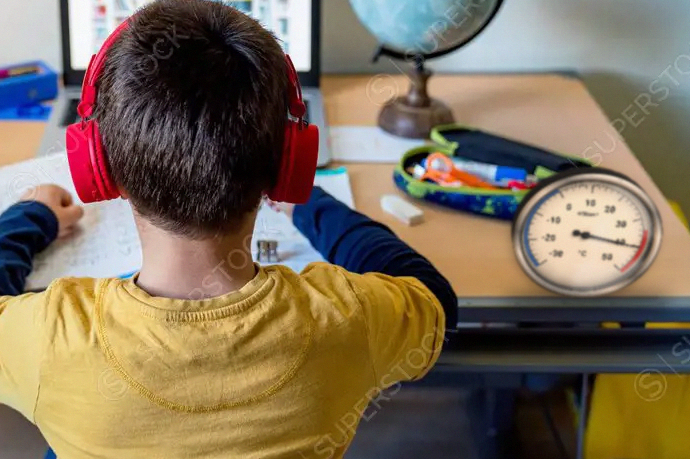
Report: 40°C
